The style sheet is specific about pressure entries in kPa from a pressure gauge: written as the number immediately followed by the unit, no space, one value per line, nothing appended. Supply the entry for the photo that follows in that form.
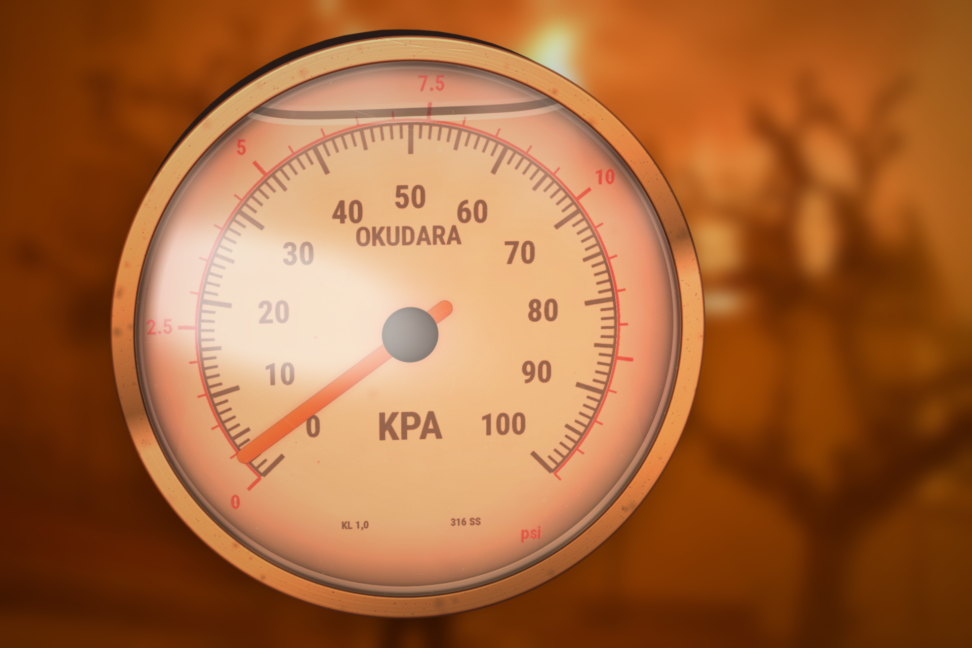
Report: 3kPa
